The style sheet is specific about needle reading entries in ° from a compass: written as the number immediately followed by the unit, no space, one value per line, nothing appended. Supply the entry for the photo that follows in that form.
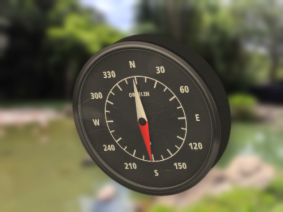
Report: 180°
